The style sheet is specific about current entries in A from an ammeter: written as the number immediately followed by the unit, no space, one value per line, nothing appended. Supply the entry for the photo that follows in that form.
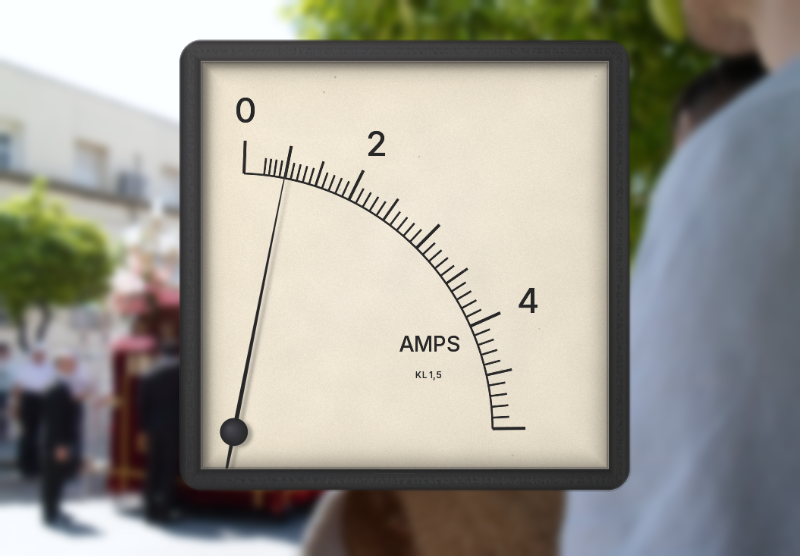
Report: 1A
